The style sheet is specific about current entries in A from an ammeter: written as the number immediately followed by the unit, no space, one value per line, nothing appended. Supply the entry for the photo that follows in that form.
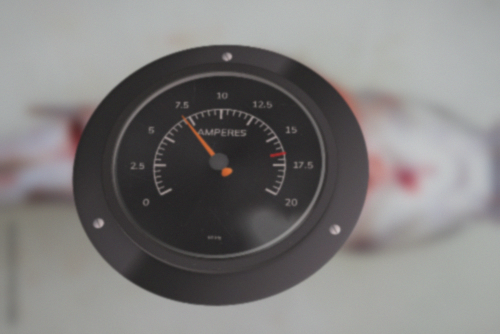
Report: 7A
